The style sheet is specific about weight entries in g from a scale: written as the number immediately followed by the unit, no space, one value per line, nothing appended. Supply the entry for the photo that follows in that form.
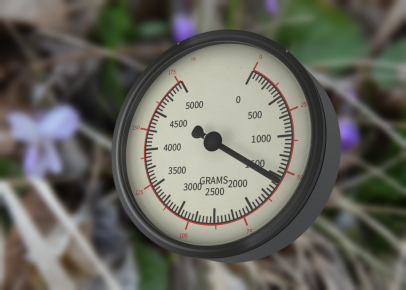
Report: 1550g
